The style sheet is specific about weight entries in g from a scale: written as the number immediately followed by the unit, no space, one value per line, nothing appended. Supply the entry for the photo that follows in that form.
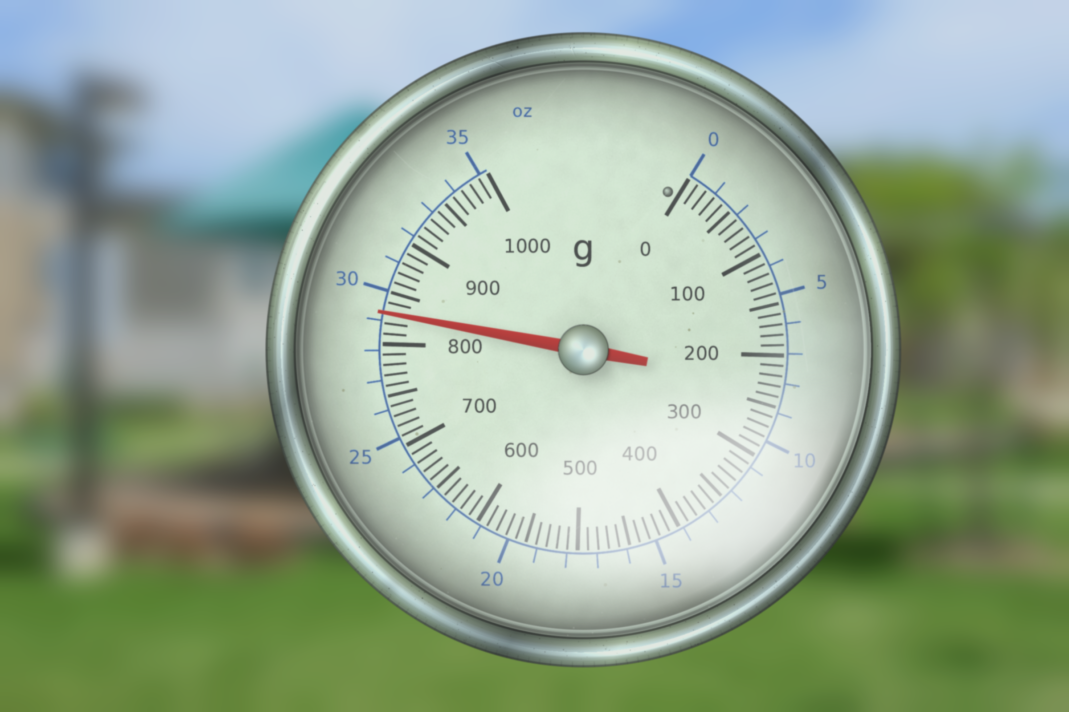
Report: 830g
